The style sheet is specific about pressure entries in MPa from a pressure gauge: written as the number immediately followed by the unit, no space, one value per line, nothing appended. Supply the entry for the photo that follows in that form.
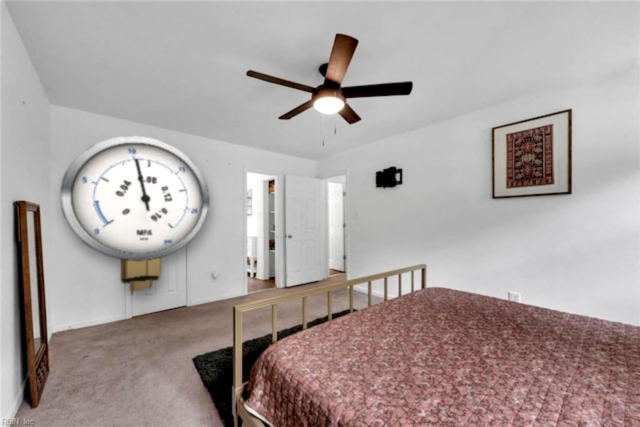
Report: 0.07MPa
